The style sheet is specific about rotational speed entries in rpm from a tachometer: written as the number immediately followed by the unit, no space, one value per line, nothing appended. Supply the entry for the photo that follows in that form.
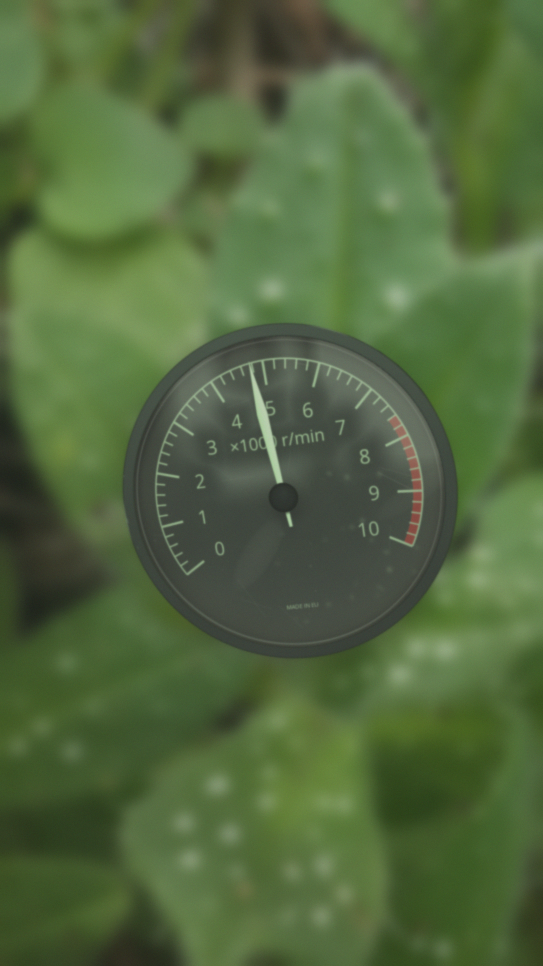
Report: 4800rpm
